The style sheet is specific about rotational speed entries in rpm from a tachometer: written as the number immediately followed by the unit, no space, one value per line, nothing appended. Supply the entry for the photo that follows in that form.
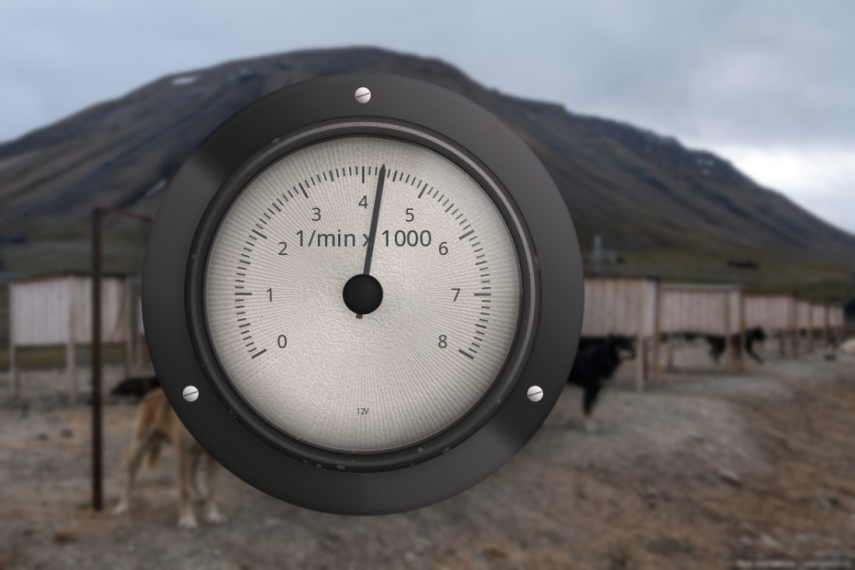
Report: 4300rpm
